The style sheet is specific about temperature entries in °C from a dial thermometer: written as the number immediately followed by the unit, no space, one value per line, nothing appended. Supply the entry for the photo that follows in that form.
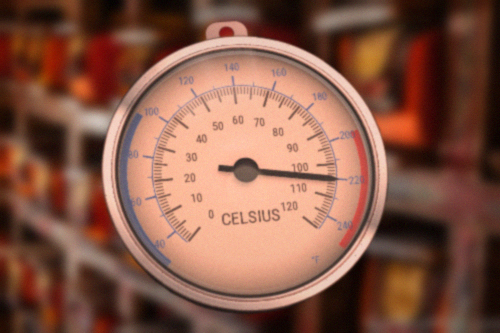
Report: 105°C
